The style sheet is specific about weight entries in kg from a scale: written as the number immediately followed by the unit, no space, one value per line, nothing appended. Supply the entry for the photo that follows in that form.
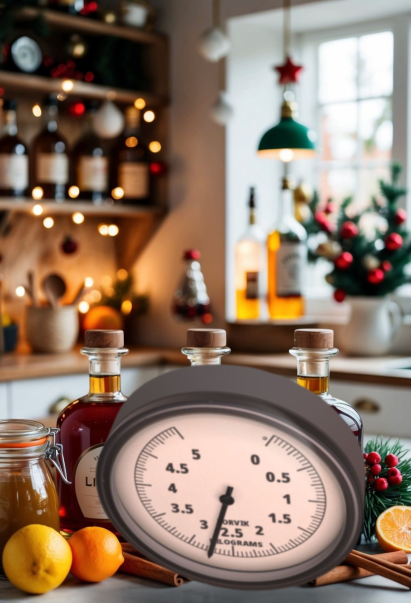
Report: 2.75kg
